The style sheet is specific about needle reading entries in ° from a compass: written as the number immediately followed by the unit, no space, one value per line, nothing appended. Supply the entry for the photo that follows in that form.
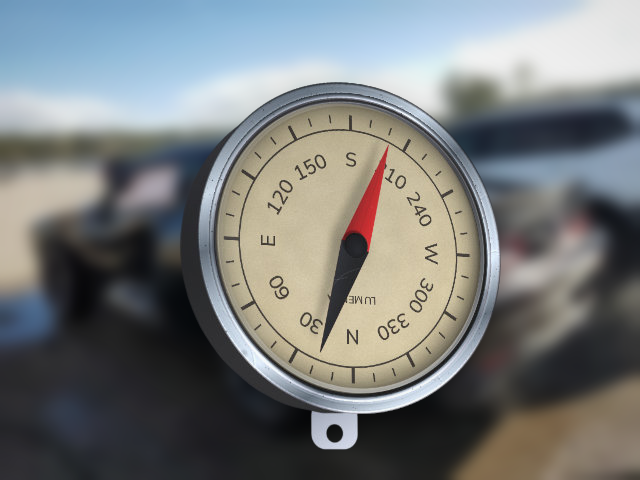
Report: 200°
